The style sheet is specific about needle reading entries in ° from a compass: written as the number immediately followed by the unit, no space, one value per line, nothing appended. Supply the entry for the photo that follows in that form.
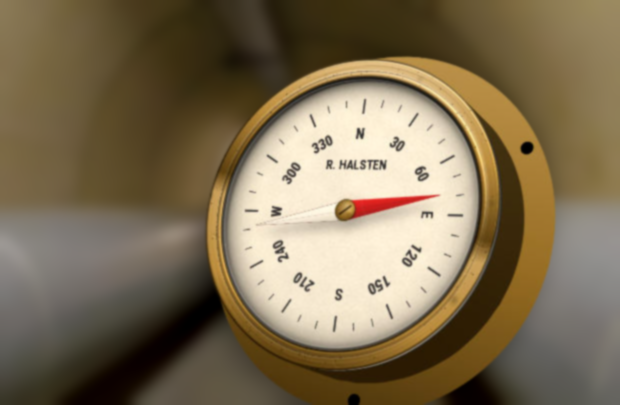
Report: 80°
